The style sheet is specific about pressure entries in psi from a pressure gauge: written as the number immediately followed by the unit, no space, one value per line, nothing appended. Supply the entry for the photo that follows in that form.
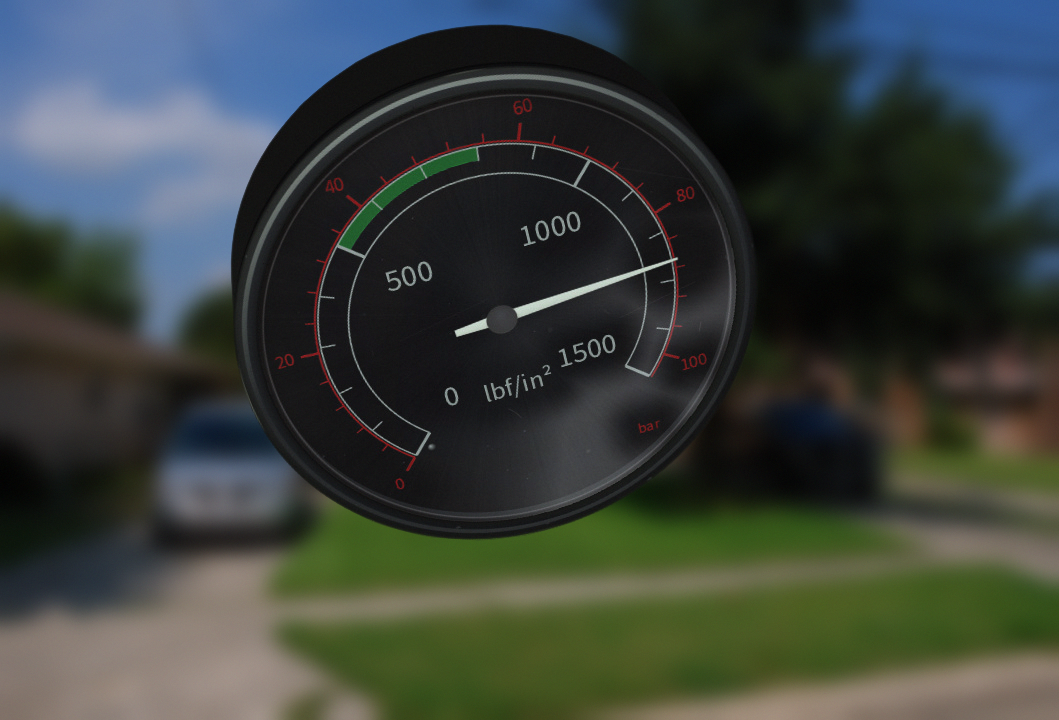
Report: 1250psi
